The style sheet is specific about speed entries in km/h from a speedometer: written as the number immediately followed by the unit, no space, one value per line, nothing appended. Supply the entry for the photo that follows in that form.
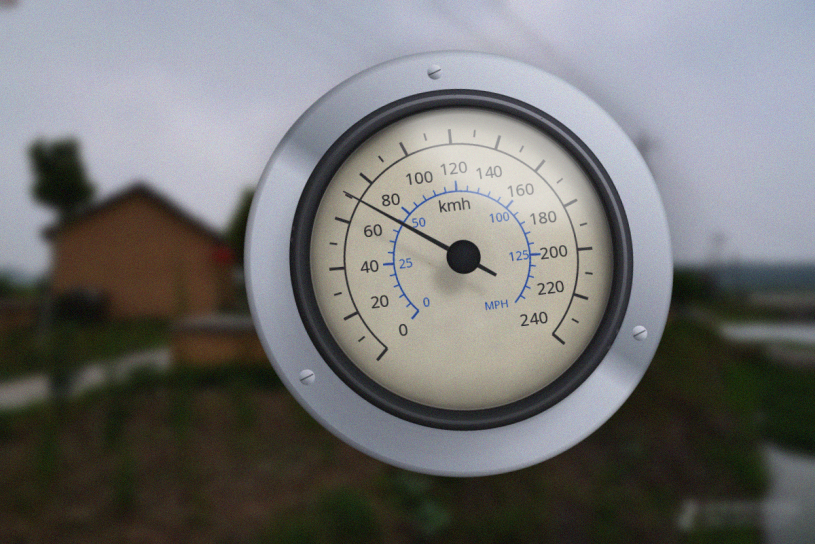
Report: 70km/h
